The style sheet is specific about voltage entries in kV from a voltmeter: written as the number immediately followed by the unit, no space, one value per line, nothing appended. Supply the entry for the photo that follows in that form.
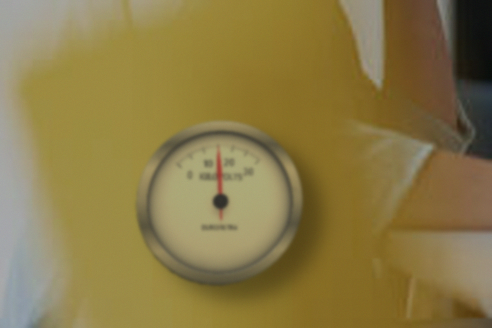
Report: 15kV
